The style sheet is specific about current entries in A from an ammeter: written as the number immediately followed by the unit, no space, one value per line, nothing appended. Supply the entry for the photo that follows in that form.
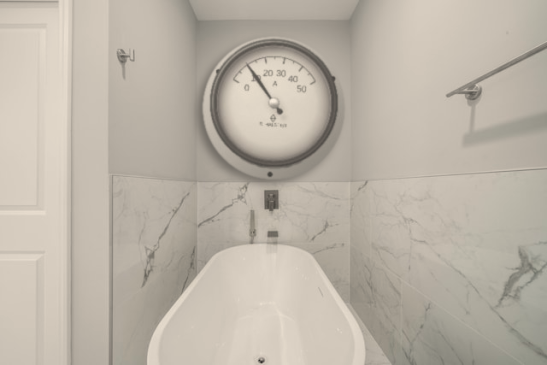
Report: 10A
